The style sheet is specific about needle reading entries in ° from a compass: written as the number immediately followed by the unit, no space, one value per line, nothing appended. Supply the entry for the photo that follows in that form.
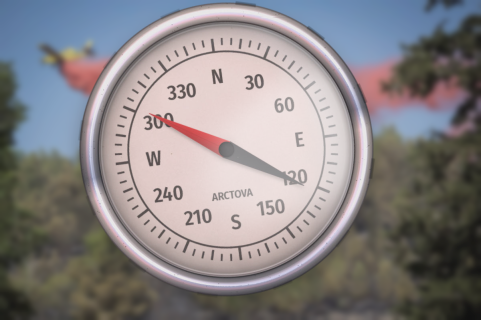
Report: 302.5°
